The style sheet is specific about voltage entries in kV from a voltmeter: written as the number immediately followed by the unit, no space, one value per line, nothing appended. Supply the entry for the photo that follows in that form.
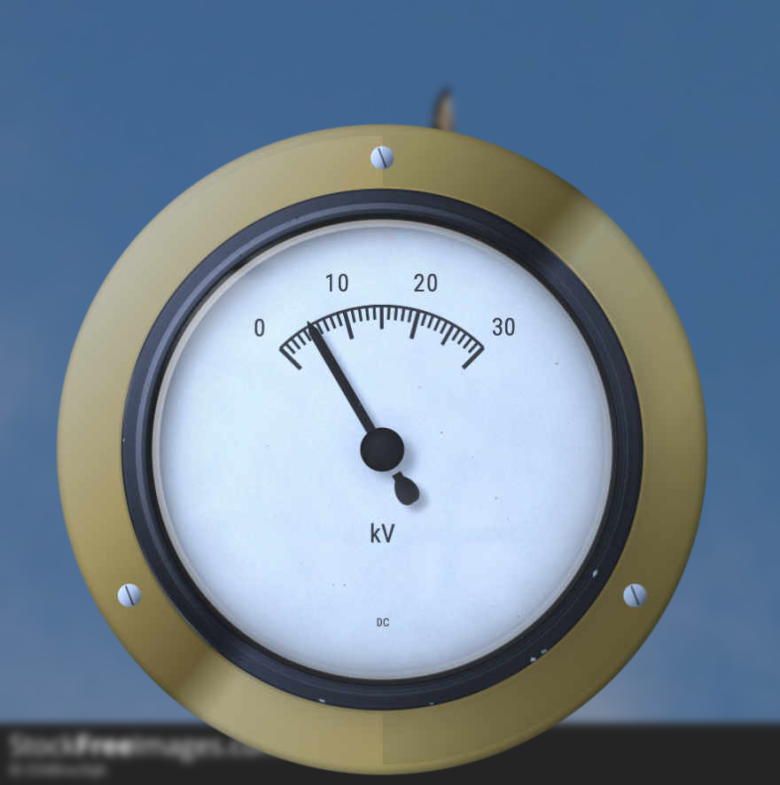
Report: 5kV
